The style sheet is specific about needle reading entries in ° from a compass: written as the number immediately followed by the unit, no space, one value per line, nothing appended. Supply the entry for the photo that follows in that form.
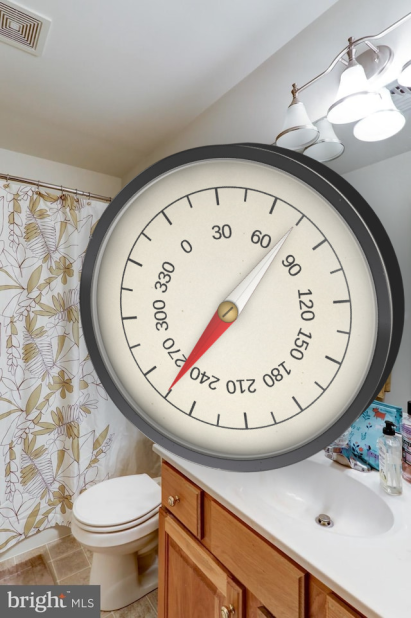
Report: 255°
